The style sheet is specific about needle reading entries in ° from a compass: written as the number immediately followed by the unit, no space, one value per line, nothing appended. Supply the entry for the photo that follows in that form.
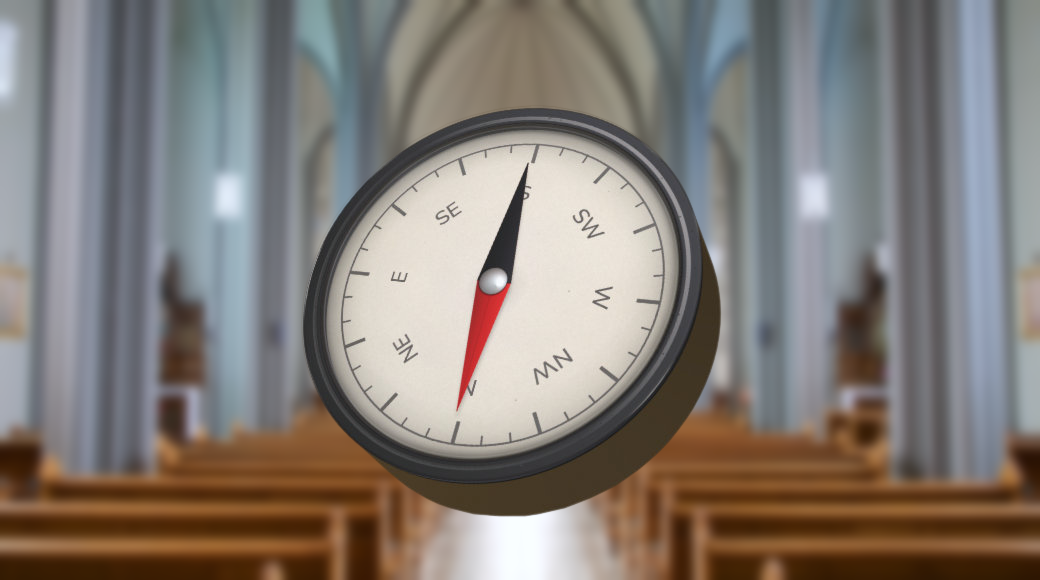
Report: 0°
